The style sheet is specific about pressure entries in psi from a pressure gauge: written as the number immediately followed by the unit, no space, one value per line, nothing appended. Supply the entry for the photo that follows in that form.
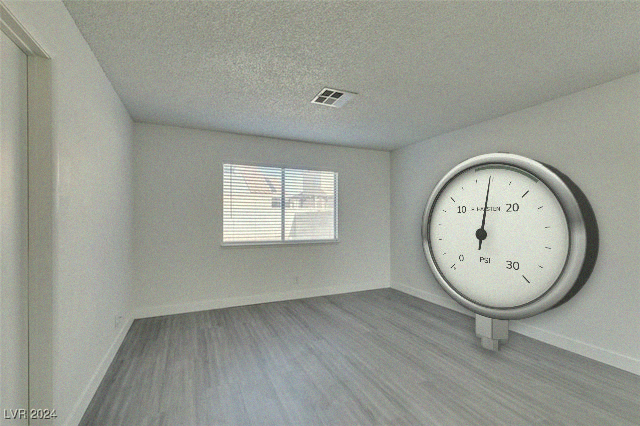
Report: 16psi
